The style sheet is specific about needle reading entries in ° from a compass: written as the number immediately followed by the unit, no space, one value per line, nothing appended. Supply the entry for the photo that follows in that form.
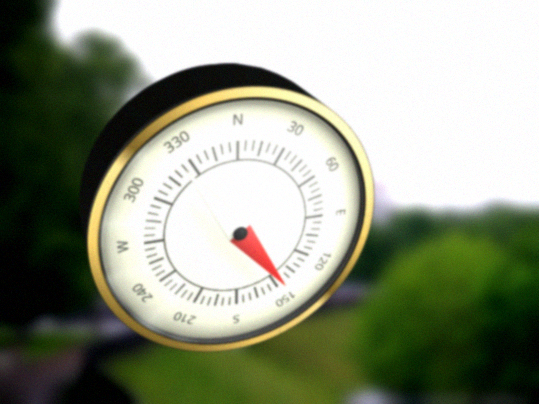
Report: 145°
